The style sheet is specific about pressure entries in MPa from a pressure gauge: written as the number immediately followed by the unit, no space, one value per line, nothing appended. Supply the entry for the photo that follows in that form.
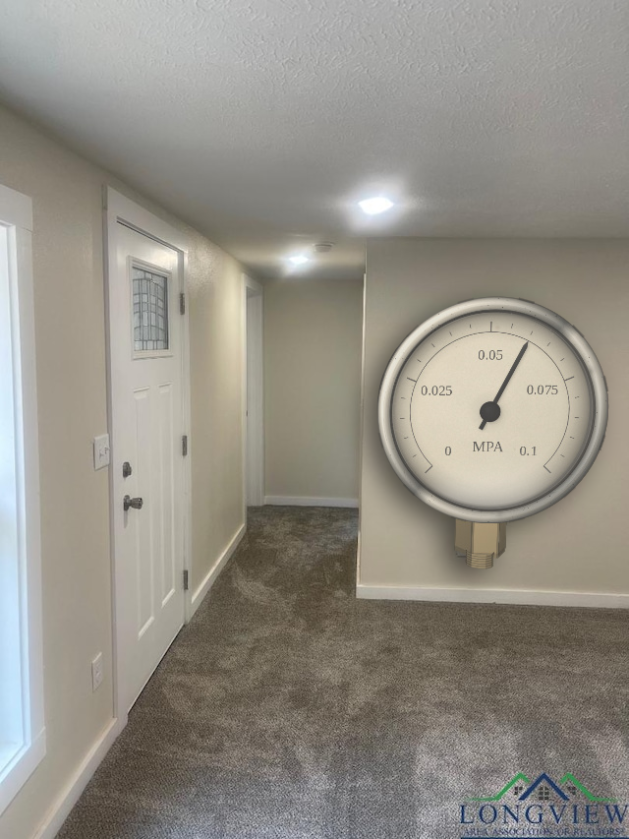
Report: 0.06MPa
